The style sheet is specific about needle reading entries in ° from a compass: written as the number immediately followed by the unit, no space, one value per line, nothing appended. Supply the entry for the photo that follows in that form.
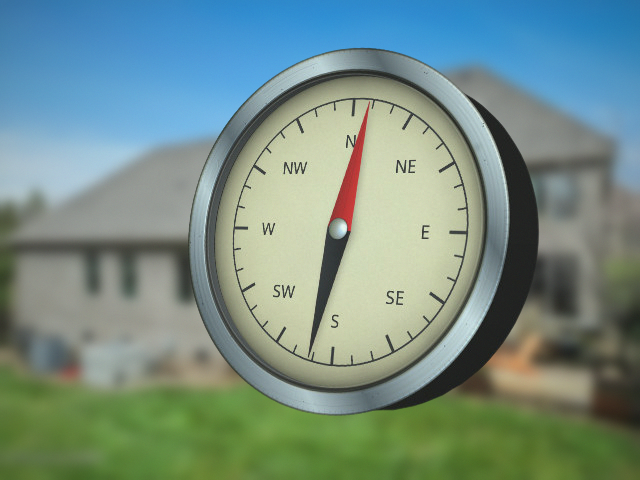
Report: 10°
